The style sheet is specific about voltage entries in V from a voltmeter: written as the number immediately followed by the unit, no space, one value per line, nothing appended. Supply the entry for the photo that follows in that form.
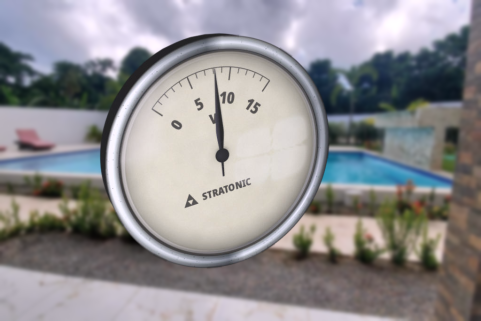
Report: 8V
